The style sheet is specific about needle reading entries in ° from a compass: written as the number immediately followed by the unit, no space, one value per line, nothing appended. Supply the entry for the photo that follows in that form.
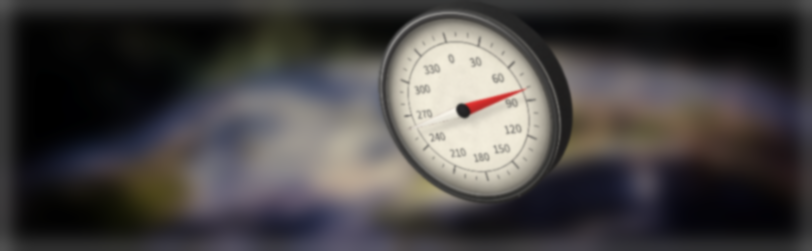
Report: 80°
